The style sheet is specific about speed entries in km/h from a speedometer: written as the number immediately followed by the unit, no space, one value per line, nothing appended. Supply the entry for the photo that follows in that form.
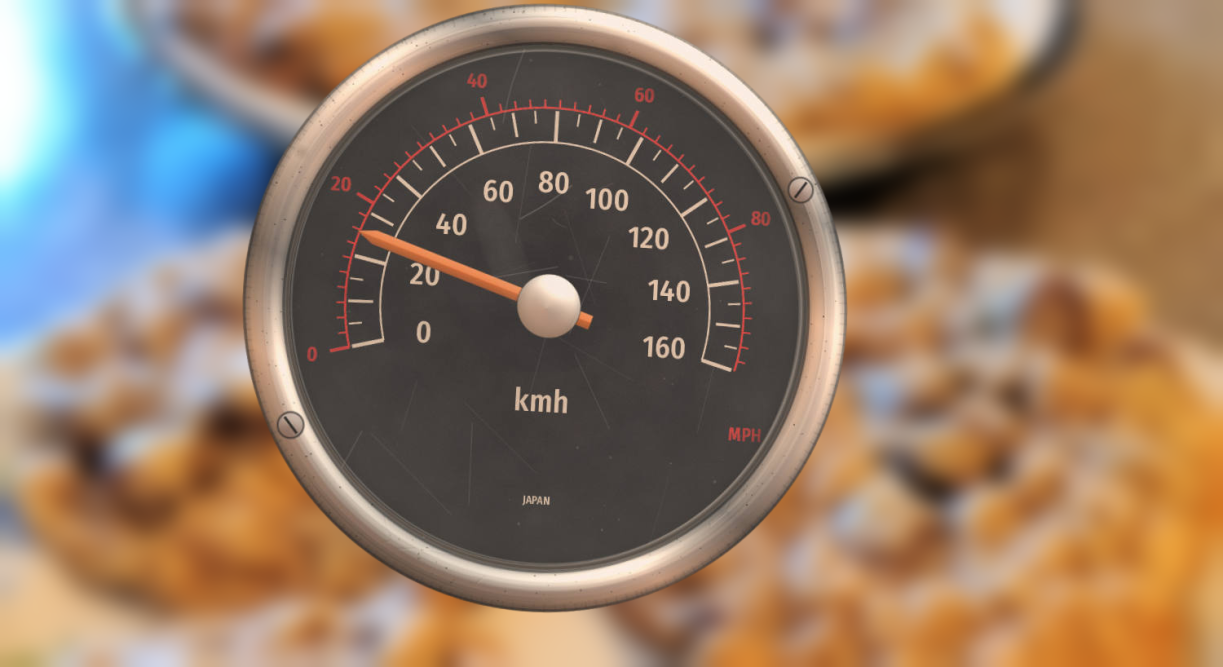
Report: 25km/h
